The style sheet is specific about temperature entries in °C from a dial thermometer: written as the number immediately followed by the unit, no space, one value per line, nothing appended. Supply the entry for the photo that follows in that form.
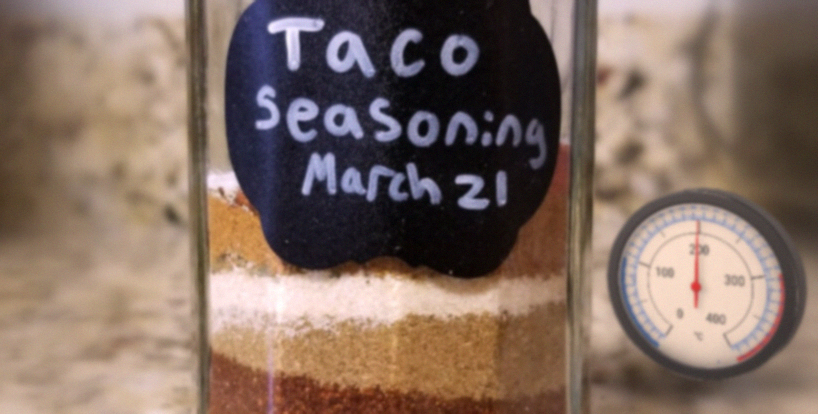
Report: 200°C
